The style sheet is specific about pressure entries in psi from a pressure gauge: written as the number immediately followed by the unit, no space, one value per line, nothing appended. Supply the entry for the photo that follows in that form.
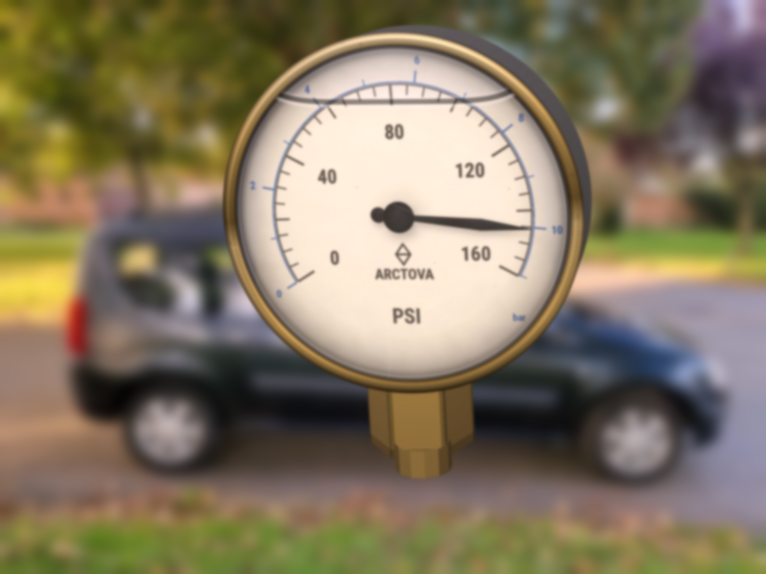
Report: 145psi
